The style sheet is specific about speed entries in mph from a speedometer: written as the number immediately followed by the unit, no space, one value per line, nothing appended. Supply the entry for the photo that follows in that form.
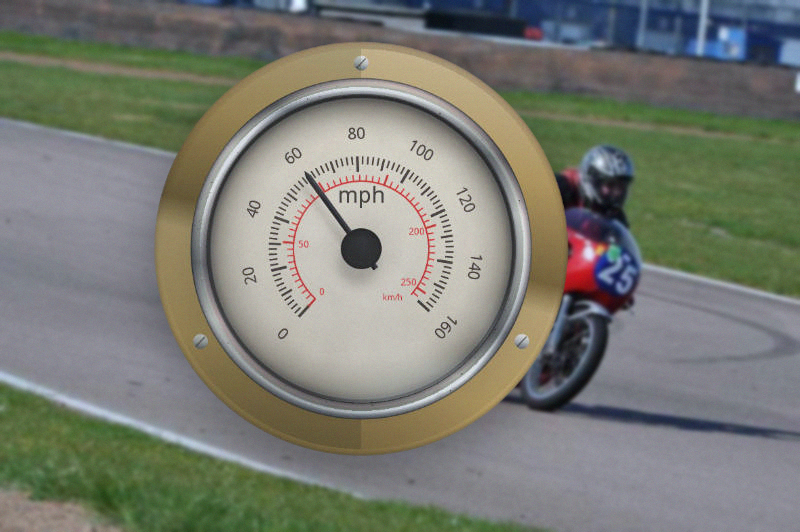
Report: 60mph
